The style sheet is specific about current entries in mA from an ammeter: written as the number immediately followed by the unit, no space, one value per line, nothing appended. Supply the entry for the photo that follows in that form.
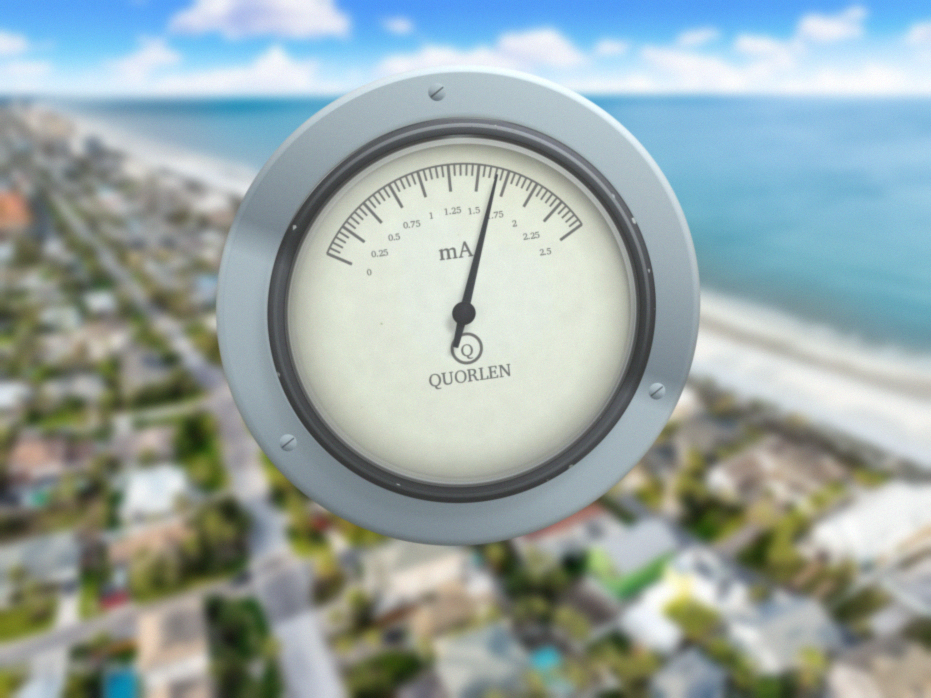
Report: 1.65mA
